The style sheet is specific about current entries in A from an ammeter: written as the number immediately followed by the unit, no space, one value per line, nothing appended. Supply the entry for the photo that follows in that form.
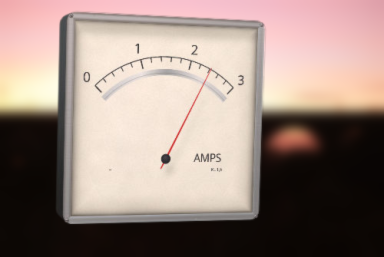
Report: 2.4A
